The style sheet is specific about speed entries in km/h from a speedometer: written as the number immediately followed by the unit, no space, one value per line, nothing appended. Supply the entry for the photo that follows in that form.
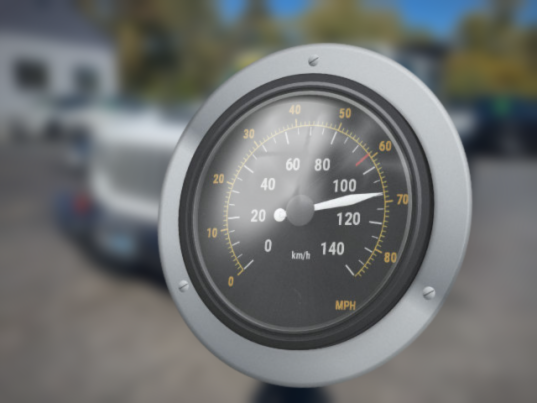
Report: 110km/h
